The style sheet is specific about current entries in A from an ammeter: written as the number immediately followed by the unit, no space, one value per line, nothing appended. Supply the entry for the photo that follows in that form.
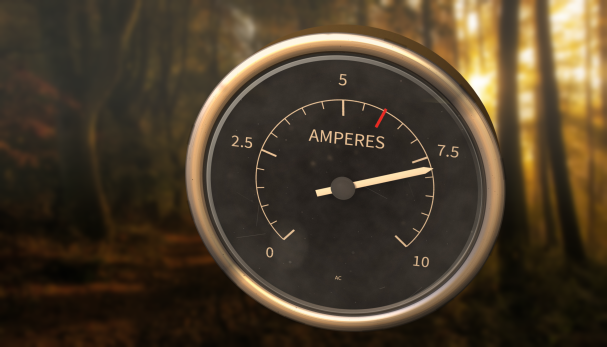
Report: 7.75A
